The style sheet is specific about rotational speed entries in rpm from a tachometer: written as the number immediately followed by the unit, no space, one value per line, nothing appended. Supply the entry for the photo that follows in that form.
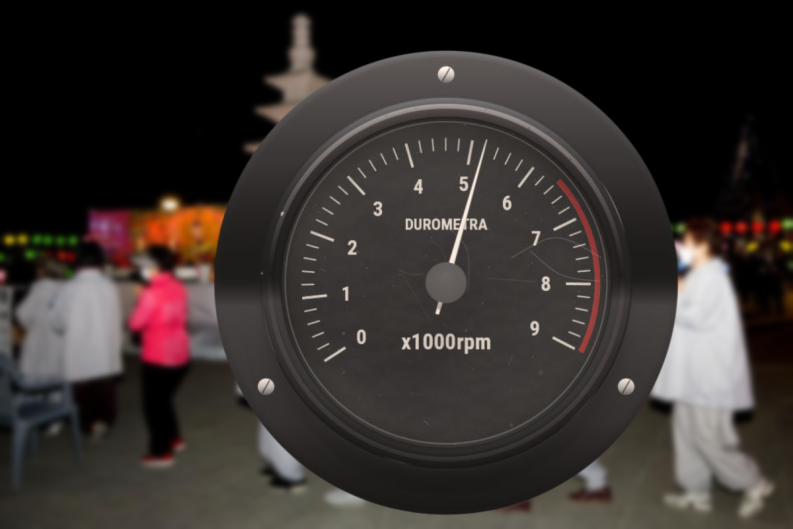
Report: 5200rpm
